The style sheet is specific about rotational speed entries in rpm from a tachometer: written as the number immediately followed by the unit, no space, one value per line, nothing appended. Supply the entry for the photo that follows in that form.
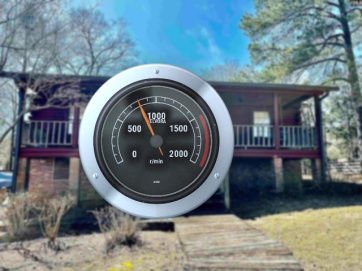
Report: 800rpm
